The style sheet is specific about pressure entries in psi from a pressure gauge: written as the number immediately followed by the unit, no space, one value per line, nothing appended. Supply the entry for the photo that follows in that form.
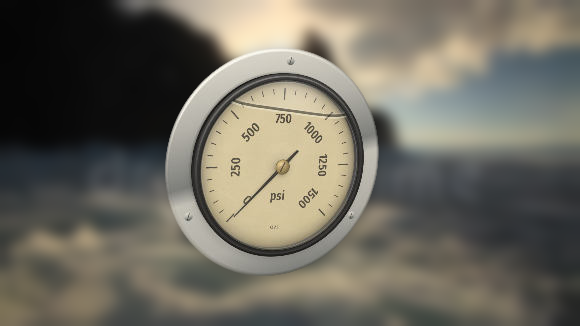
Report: 0psi
